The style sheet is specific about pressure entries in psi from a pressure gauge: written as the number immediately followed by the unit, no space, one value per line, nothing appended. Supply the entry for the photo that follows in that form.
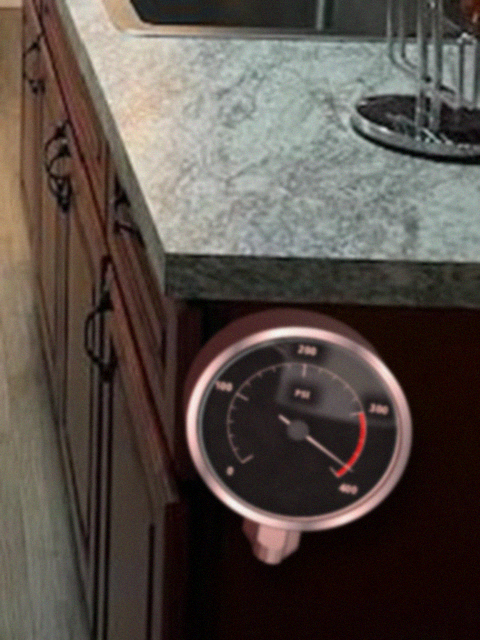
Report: 380psi
